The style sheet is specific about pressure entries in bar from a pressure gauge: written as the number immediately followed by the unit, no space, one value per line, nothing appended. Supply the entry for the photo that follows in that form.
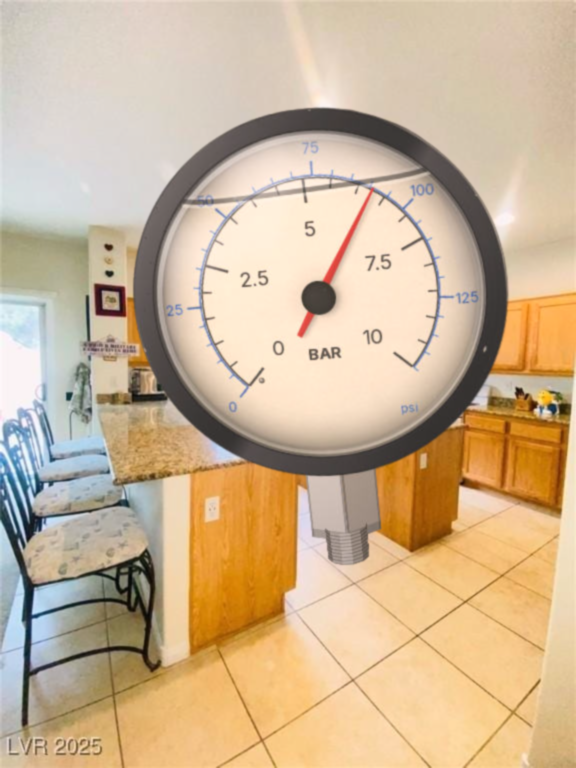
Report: 6.25bar
